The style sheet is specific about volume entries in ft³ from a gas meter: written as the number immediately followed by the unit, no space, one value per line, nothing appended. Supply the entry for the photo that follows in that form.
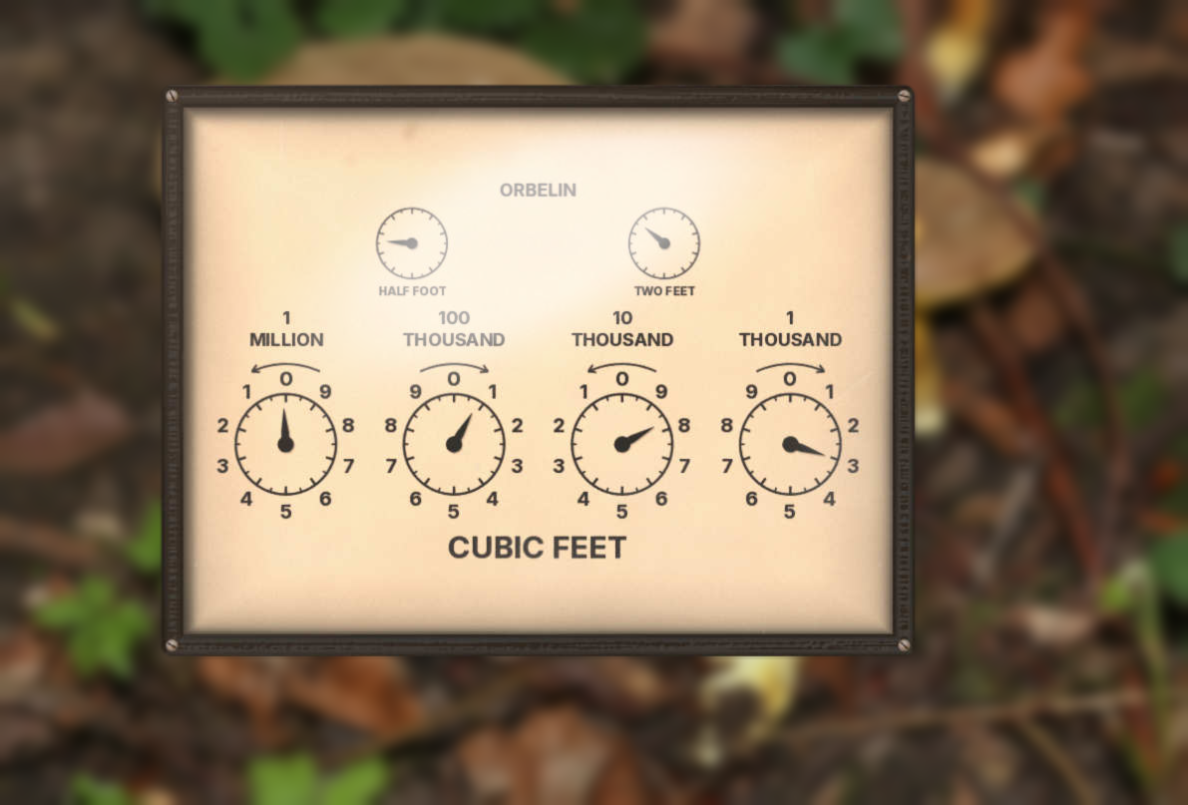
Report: 8300ft³
